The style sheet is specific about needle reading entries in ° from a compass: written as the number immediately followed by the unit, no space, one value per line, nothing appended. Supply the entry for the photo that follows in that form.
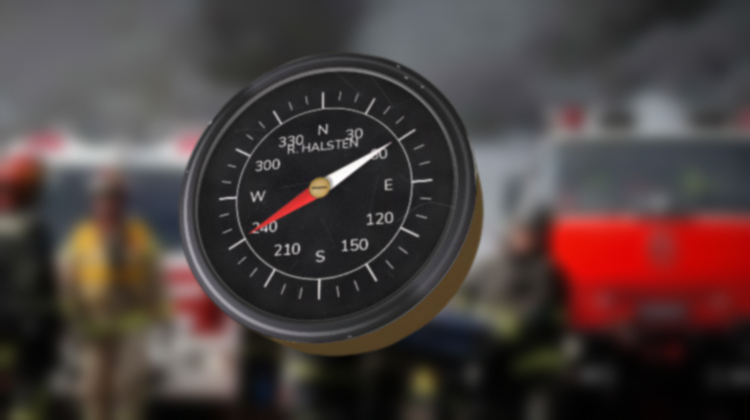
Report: 240°
